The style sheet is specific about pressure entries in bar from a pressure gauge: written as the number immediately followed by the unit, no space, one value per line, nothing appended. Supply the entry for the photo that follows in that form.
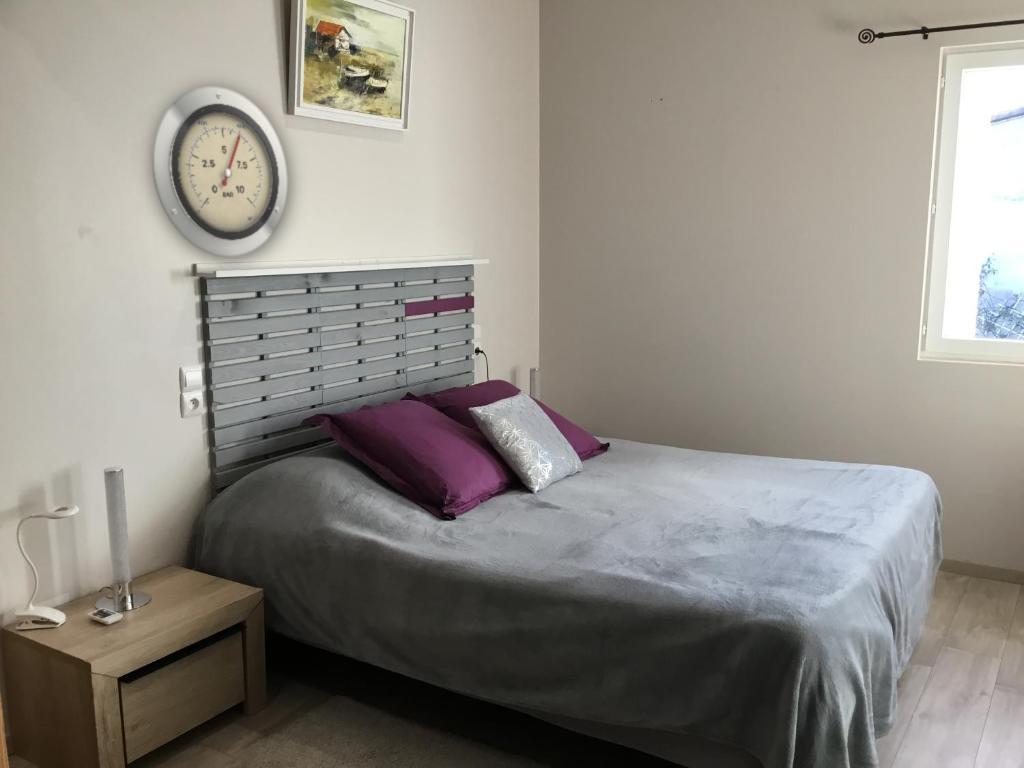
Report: 6bar
